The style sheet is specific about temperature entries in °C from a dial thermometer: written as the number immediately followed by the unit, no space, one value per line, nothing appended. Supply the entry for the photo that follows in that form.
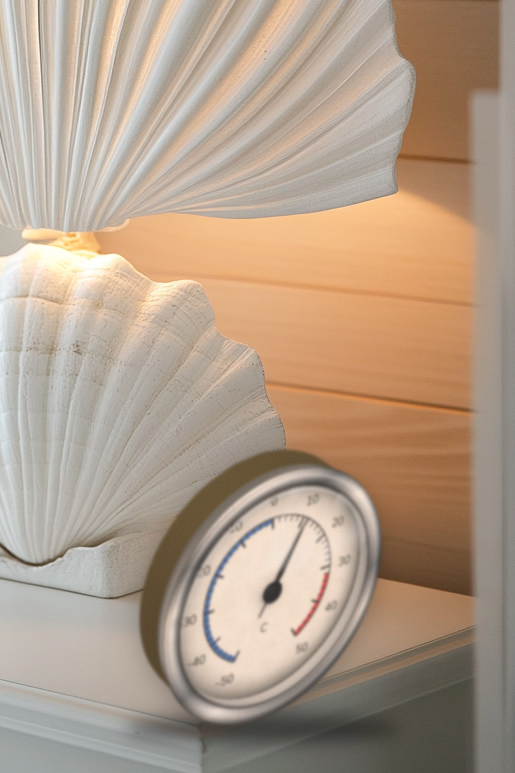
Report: 10°C
